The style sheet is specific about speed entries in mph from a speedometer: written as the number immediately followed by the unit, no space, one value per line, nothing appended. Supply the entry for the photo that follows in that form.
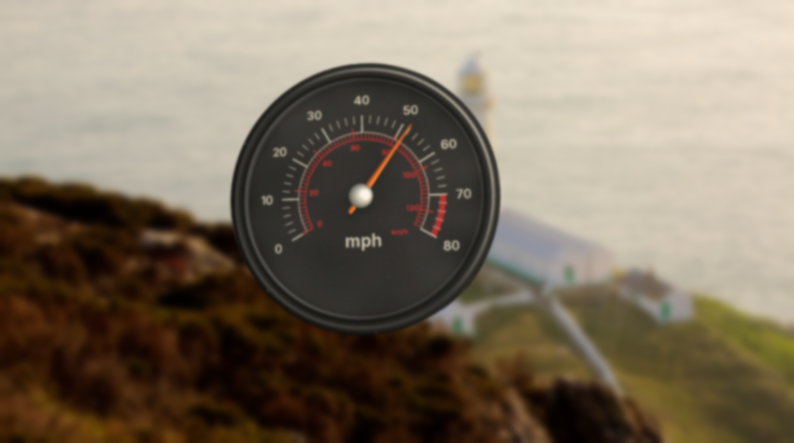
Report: 52mph
